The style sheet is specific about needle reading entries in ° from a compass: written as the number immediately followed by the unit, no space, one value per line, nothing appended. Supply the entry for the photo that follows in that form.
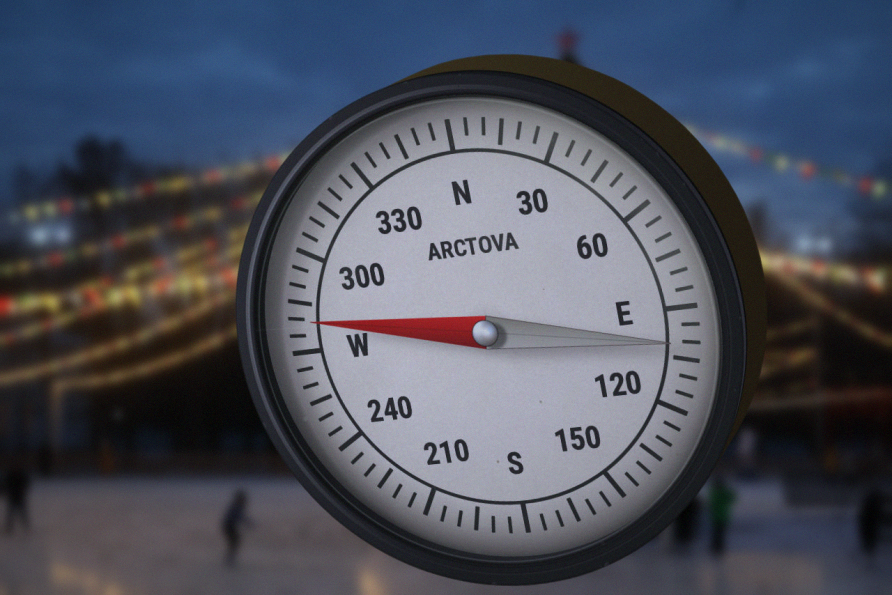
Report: 280°
